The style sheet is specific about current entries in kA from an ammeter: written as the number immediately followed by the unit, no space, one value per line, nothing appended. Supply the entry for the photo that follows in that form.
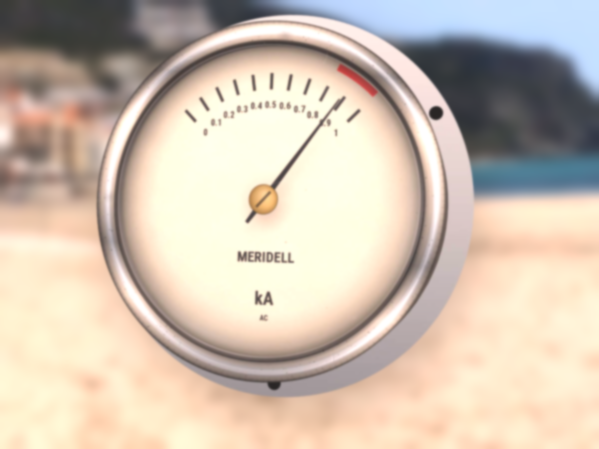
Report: 0.9kA
